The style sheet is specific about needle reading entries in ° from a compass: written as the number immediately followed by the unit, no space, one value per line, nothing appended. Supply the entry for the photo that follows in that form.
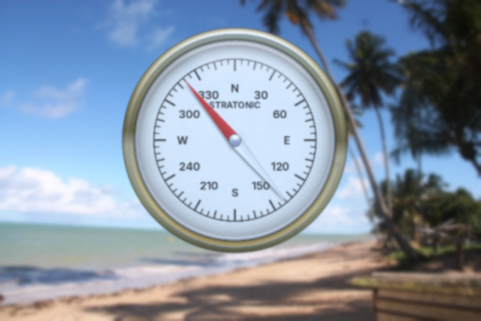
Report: 320°
